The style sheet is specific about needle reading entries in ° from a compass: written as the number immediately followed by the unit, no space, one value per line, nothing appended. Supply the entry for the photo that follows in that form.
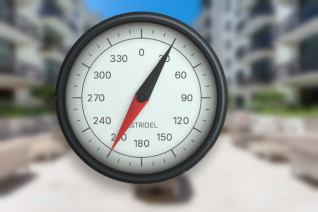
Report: 210°
